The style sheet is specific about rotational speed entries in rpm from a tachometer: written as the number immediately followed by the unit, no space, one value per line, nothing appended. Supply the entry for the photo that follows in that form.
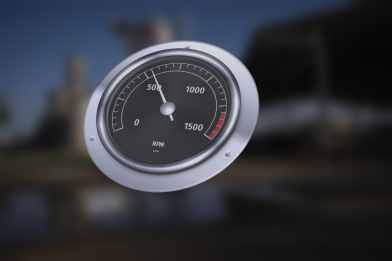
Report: 550rpm
